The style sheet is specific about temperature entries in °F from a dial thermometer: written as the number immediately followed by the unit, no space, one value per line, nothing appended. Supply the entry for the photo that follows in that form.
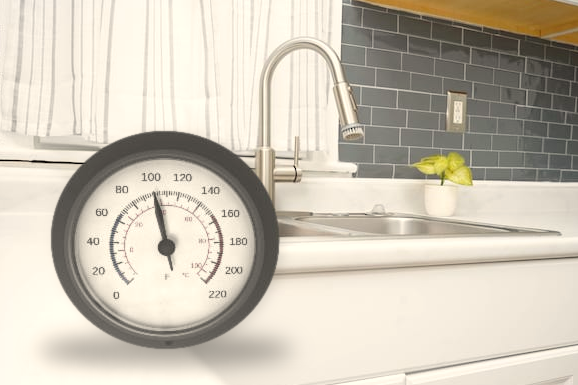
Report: 100°F
